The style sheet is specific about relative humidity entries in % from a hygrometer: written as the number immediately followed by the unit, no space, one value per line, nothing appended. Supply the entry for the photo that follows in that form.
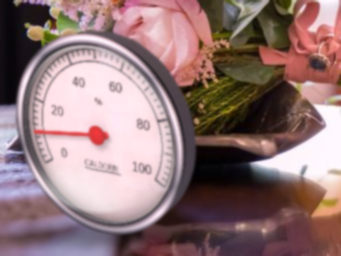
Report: 10%
